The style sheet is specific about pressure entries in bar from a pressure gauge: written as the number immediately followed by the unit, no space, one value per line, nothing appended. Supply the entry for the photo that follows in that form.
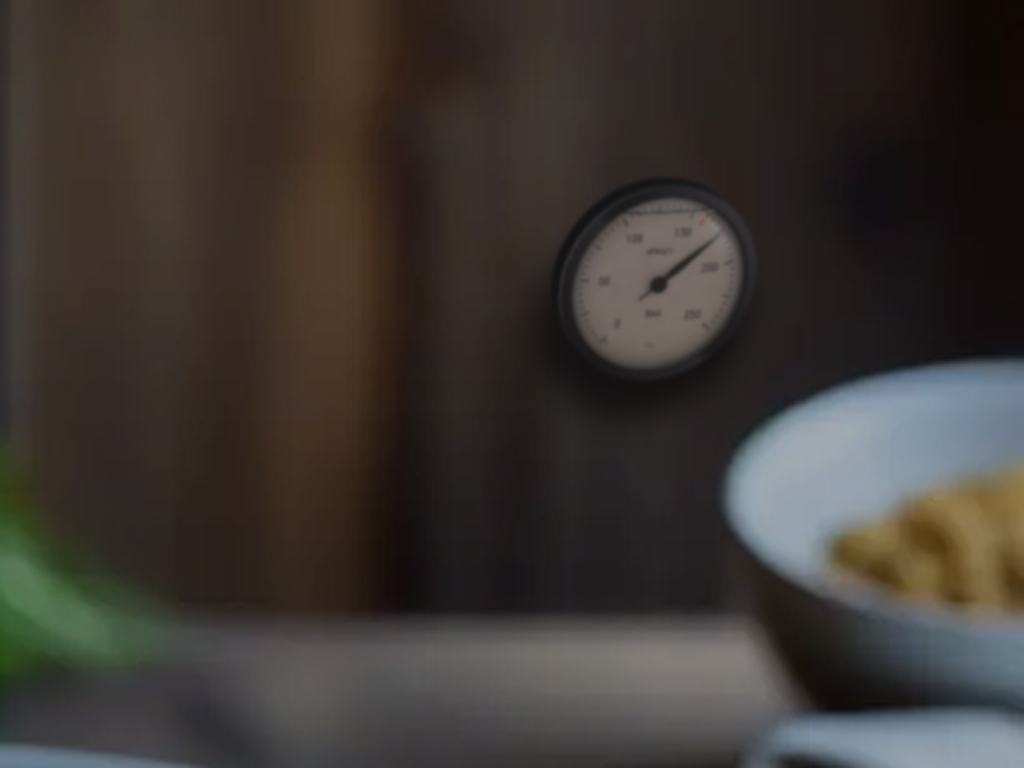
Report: 175bar
